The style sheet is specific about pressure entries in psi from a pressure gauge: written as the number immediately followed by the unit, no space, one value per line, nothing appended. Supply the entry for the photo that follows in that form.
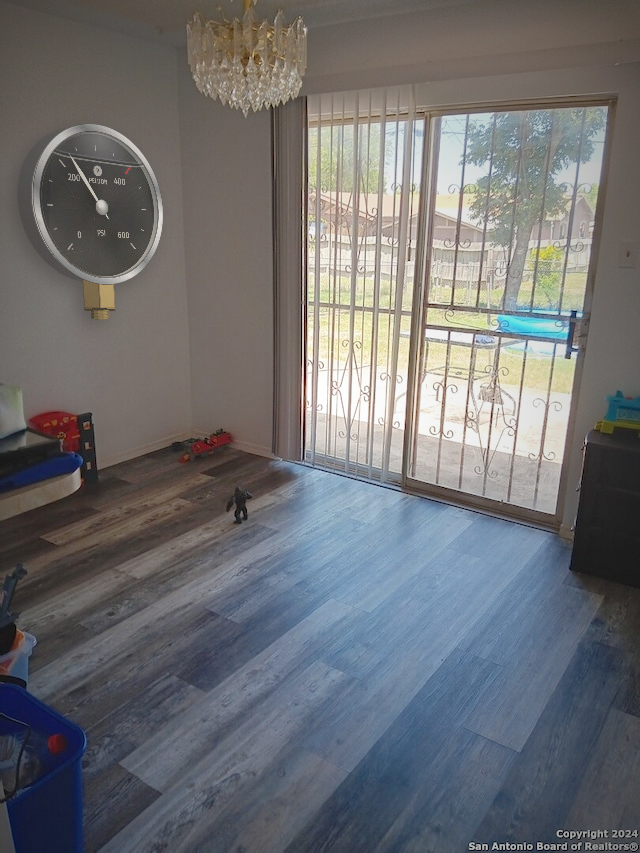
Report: 225psi
